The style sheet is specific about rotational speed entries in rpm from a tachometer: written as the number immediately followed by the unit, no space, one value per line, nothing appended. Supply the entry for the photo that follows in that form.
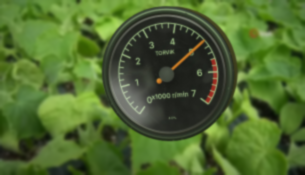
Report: 5000rpm
